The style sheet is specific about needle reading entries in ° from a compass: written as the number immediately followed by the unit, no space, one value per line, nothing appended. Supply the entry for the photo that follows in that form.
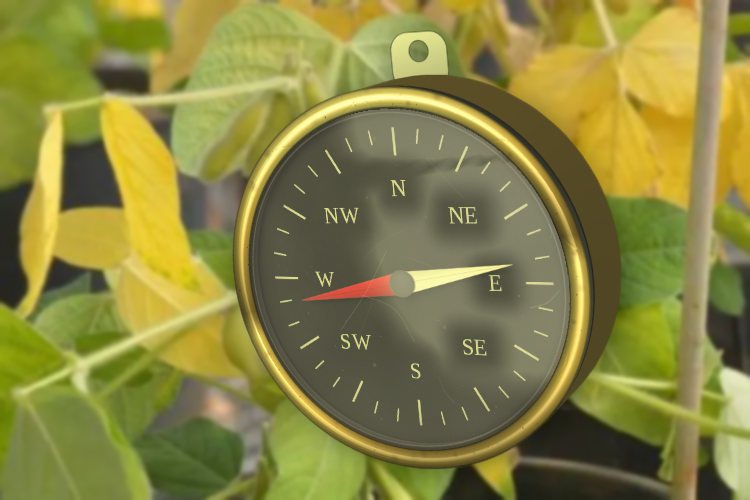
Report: 260°
